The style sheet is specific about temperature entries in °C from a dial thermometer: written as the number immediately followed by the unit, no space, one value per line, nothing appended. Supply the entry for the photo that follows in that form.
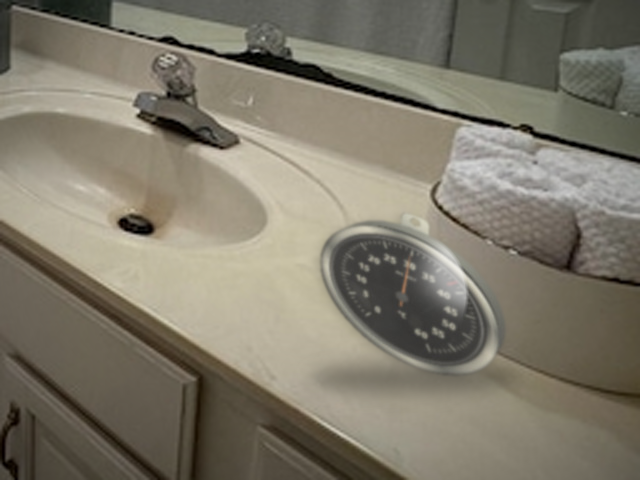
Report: 30°C
